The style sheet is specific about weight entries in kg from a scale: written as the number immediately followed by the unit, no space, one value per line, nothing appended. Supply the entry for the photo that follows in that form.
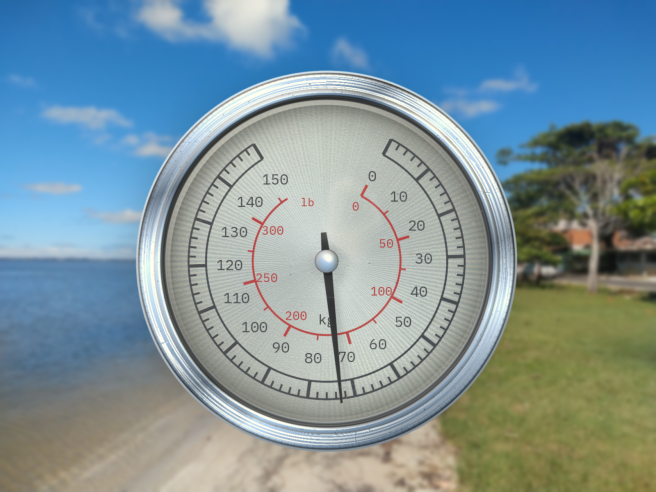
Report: 73kg
